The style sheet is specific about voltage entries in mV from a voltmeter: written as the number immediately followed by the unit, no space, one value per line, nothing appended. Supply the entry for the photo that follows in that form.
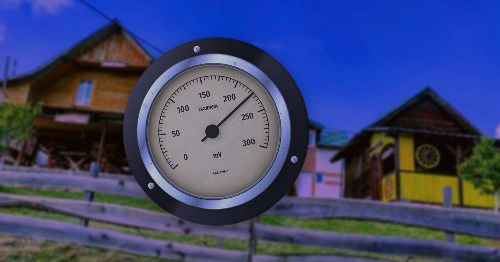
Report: 225mV
